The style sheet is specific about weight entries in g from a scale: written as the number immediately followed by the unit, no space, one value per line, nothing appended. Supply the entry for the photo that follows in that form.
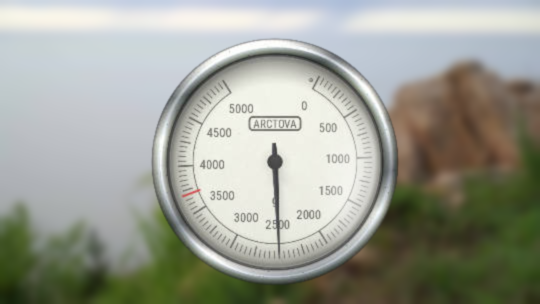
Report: 2500g
